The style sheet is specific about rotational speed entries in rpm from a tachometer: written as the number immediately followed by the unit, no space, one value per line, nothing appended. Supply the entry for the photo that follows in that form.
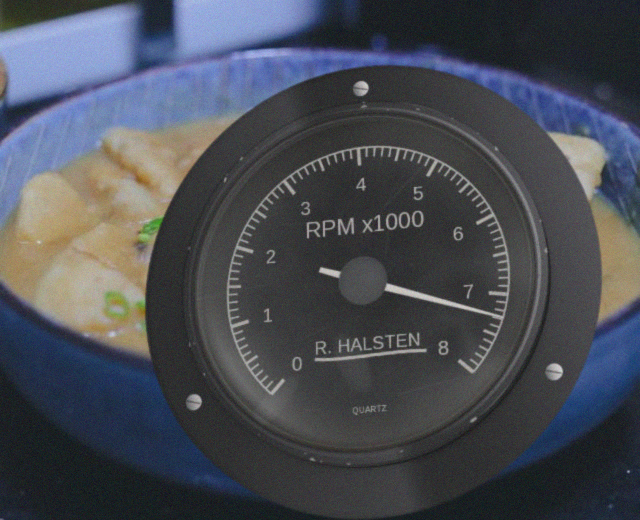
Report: 7300rpm
